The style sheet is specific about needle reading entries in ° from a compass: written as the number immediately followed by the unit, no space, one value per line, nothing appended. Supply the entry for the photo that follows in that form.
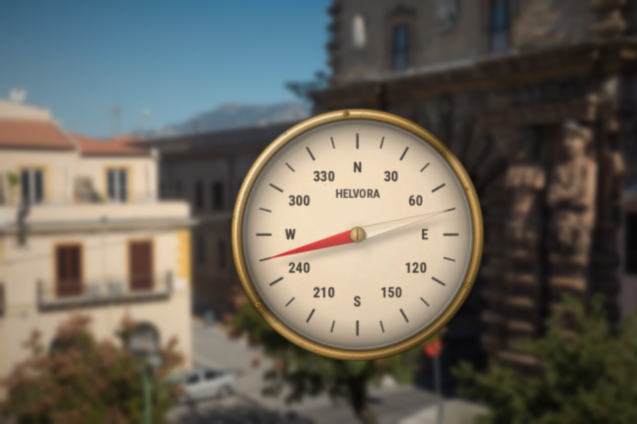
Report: 255°
